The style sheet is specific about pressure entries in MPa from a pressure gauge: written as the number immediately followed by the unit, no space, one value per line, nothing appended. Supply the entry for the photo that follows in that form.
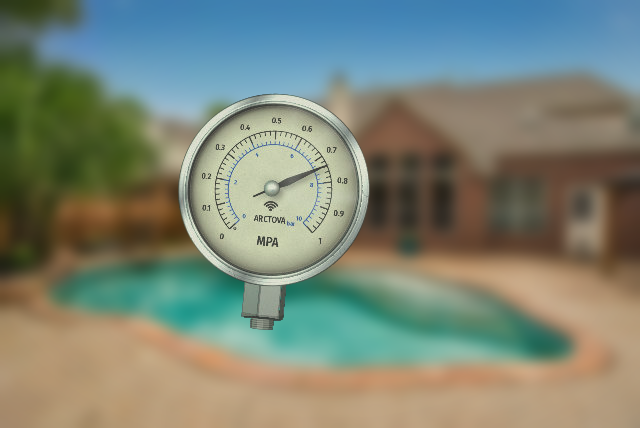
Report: 0.74MPa
